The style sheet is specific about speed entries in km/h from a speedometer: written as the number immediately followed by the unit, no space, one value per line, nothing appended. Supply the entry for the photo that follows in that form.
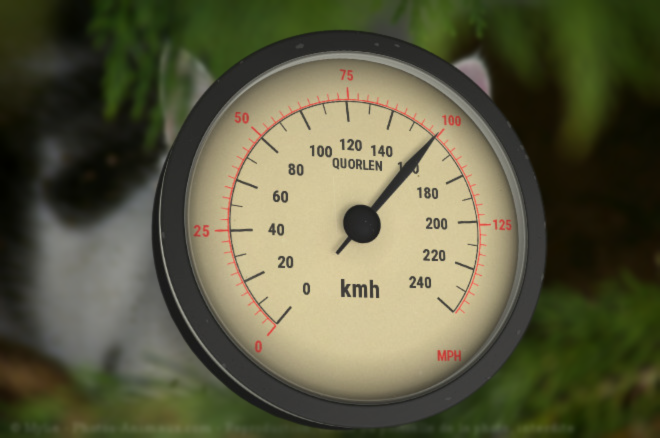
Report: 160km/h
